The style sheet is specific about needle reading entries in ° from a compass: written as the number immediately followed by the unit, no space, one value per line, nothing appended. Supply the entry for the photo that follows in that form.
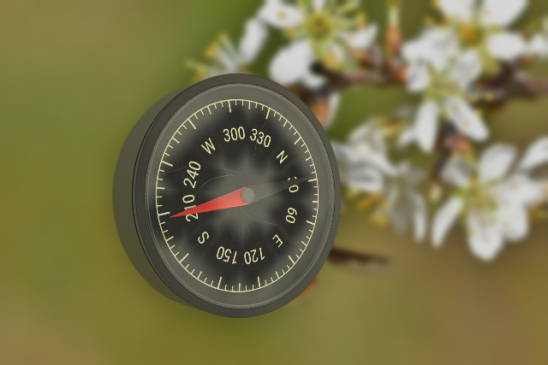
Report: 207.5°
